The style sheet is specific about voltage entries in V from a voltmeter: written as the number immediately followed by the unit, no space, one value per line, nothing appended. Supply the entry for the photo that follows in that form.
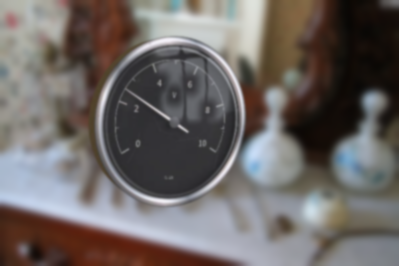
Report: 2.5V
